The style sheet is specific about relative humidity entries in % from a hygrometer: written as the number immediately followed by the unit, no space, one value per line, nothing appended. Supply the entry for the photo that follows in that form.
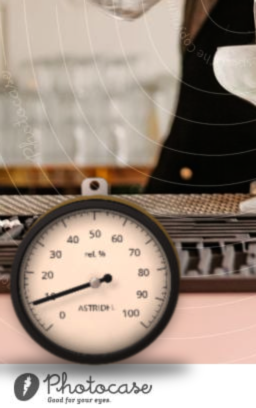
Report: 10%
